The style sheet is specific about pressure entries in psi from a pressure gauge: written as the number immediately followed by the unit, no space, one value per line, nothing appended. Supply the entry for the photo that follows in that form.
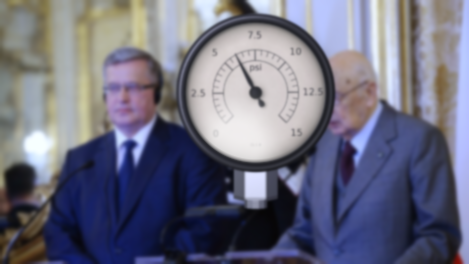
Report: 6psi
